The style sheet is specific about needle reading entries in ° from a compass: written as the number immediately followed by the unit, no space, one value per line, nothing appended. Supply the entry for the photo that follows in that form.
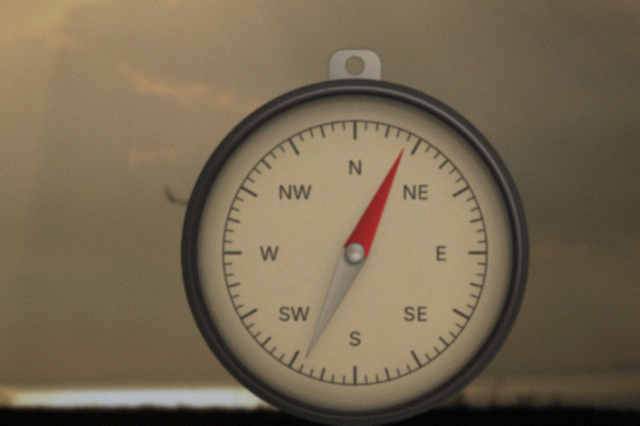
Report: 25°
